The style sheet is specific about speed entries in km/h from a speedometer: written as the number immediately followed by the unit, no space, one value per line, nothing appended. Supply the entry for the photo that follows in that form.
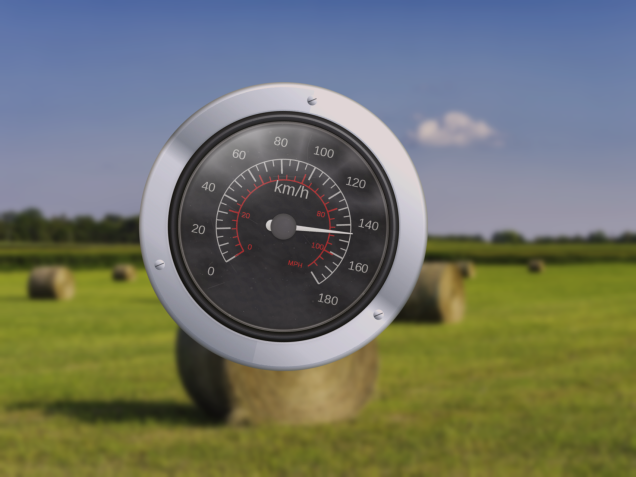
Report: 145km/h
